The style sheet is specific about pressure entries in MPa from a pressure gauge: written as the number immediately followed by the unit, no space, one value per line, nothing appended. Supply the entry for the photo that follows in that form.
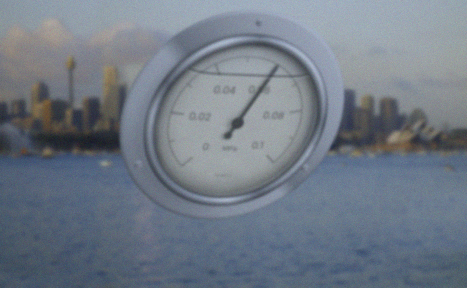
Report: 0.06MPa
